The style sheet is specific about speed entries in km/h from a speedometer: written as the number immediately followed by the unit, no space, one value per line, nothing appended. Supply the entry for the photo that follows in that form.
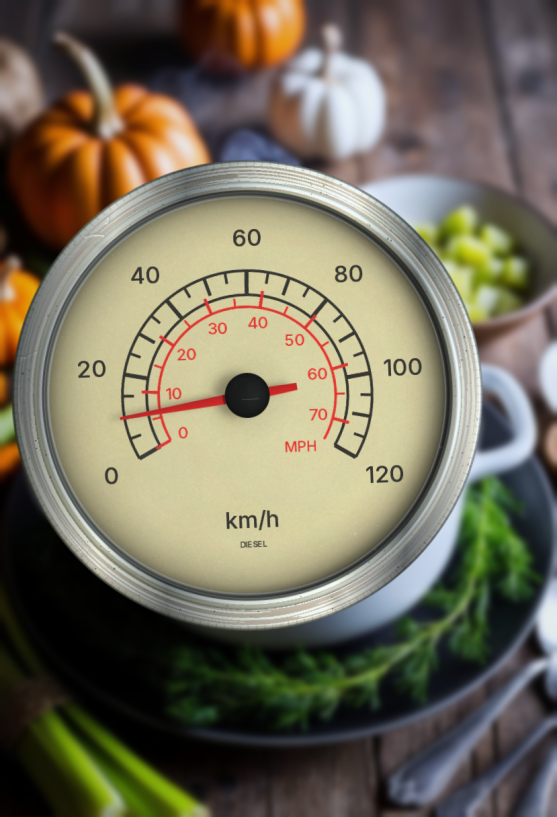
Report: 10km/h
